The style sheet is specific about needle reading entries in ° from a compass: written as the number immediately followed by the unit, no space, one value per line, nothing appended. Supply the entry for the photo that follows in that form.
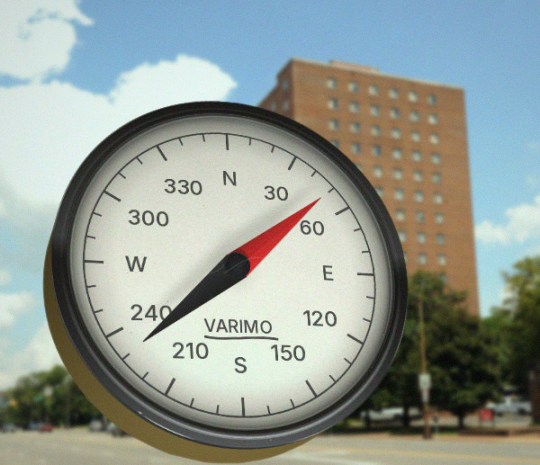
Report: 50°
